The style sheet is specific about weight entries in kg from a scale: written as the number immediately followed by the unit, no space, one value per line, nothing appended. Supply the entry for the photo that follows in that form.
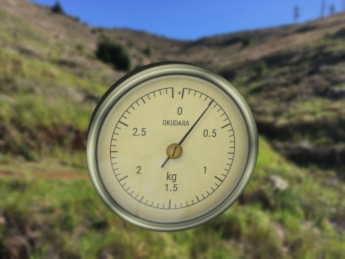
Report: 0.25kg
